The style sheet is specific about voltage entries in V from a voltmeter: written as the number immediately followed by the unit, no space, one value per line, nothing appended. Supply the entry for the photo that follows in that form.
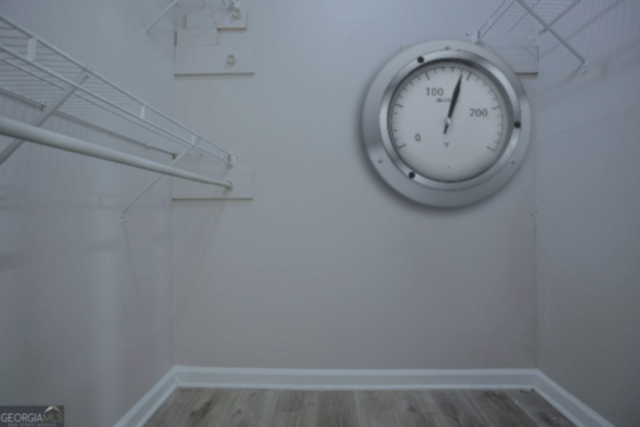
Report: 140V
